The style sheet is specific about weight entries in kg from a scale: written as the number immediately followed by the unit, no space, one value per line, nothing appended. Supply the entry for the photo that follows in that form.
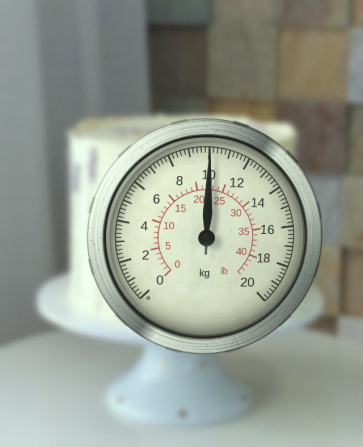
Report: 10kg
